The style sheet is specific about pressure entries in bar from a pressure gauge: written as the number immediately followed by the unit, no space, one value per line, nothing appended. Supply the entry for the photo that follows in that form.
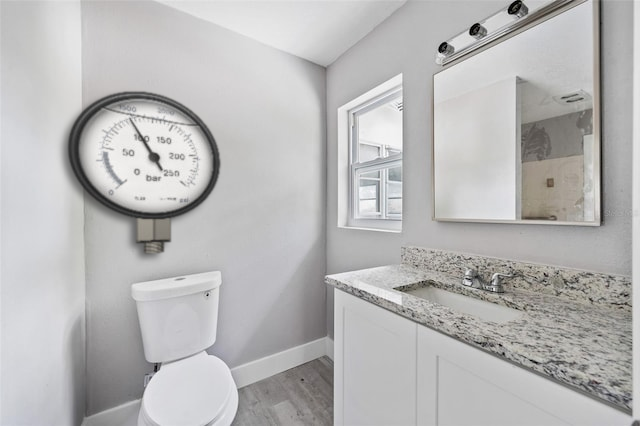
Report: 100bar
